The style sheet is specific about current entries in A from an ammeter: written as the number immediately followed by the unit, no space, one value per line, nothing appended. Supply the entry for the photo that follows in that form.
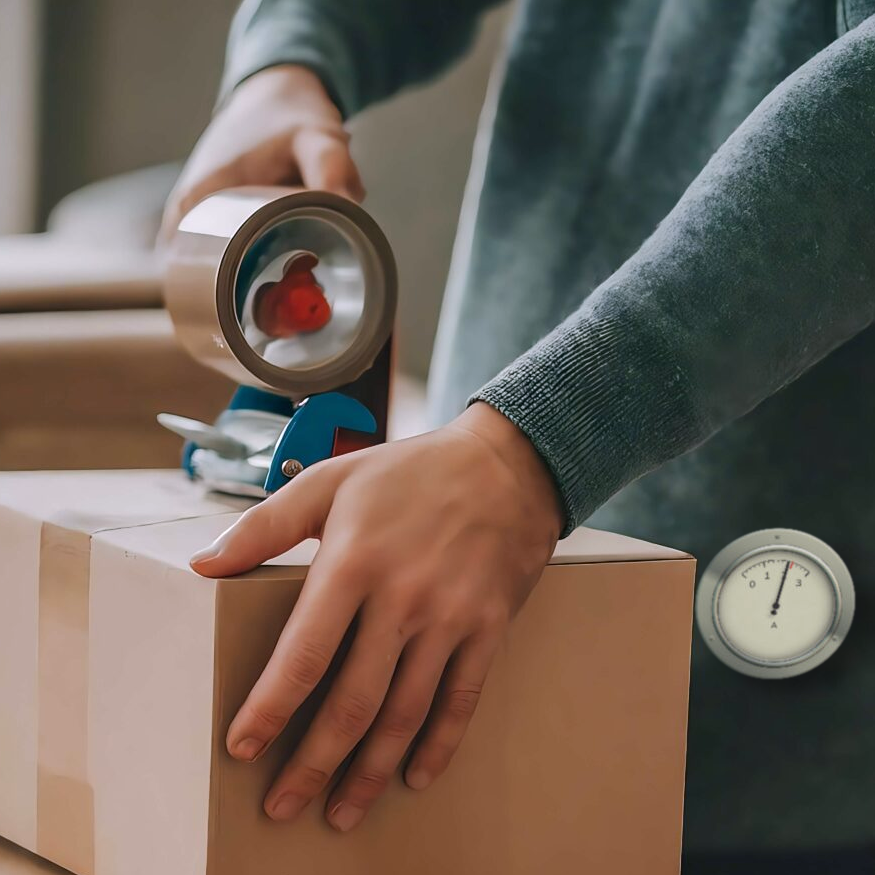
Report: 2A
